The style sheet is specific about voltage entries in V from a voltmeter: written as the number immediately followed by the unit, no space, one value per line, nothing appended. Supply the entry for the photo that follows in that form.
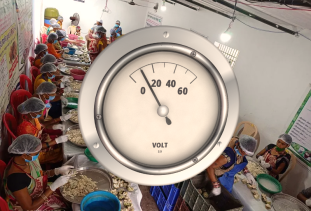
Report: 10V
